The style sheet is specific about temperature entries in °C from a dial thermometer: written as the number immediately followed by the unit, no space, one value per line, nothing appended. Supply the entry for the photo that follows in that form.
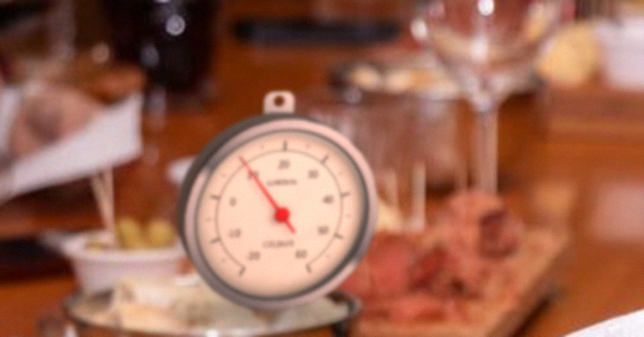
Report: 10°C
